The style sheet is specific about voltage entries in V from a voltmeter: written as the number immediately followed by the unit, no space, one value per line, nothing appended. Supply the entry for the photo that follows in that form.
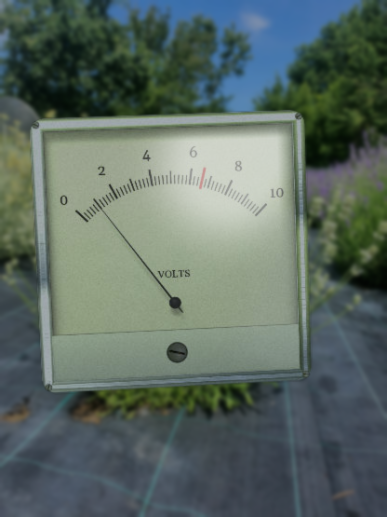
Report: 1V
